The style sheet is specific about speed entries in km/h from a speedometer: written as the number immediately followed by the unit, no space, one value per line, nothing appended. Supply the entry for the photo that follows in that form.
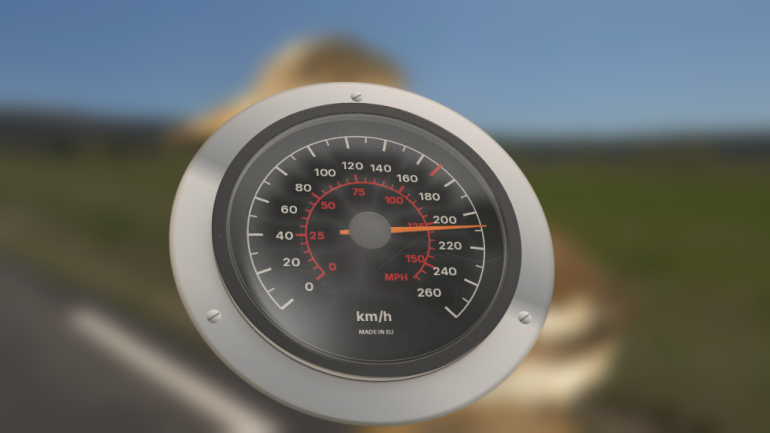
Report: 210km/h
